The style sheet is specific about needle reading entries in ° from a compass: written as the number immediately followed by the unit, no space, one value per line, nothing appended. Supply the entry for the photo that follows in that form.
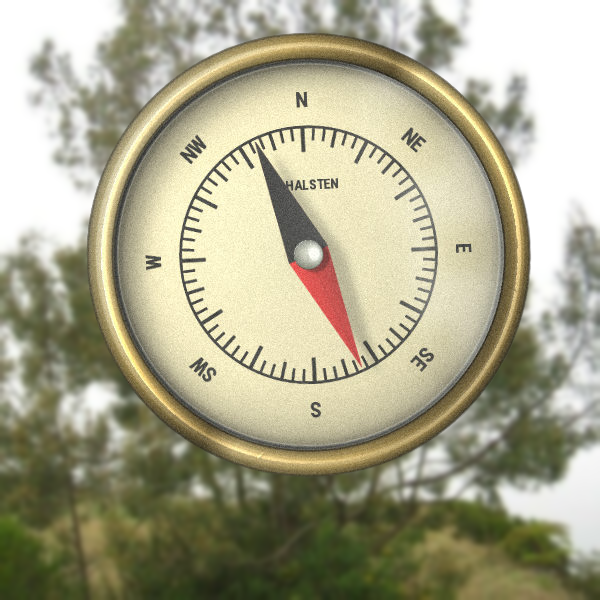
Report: 157.5°
